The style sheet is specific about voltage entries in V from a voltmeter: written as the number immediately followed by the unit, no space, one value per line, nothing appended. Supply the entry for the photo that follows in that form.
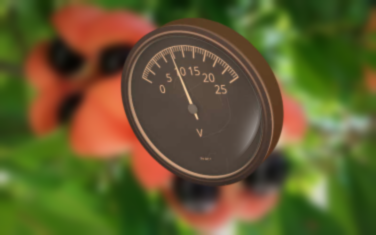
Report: 10V
